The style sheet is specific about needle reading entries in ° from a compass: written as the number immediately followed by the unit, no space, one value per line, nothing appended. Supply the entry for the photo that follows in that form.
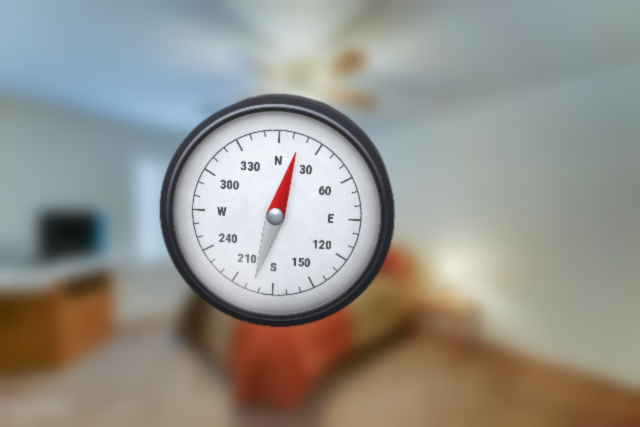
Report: 15°
